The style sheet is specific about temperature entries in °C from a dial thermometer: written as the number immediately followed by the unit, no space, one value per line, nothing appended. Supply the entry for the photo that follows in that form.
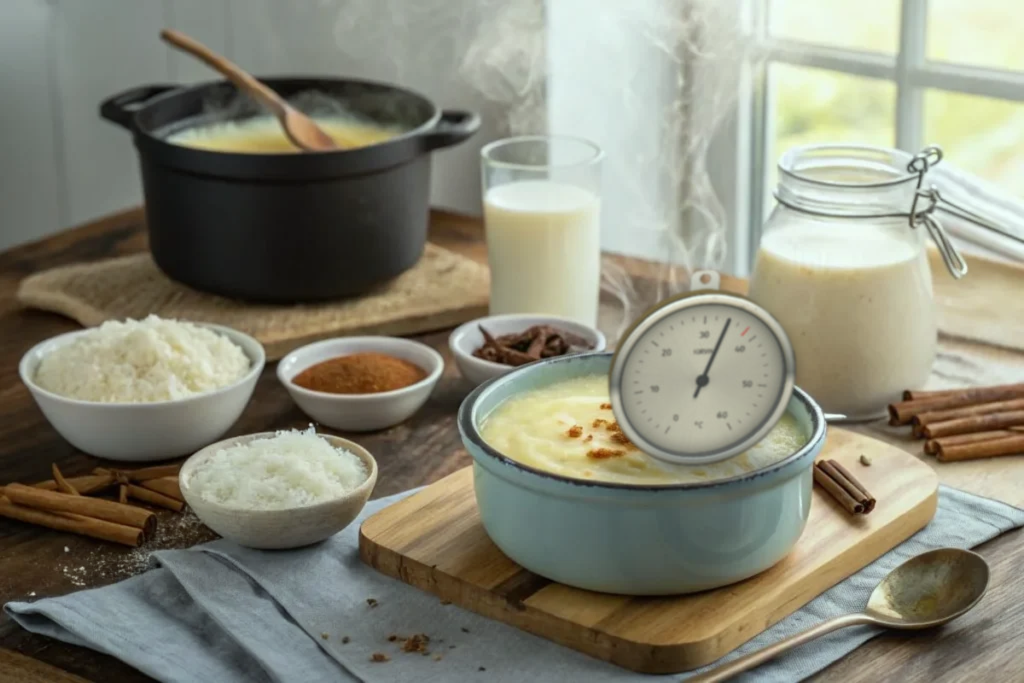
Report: 34°C
